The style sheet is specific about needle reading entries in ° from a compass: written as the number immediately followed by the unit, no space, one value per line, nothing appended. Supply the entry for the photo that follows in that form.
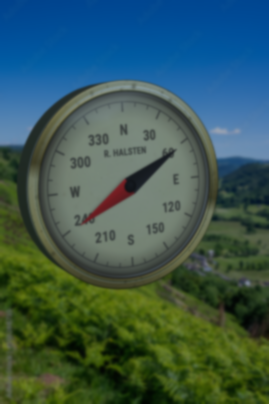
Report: 240°
